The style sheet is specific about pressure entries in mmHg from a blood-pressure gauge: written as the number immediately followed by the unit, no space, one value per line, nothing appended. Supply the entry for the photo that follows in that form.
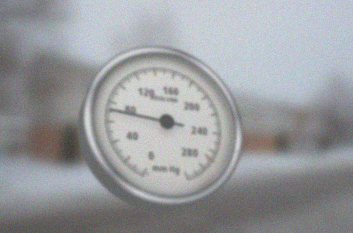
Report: 70mmHg
